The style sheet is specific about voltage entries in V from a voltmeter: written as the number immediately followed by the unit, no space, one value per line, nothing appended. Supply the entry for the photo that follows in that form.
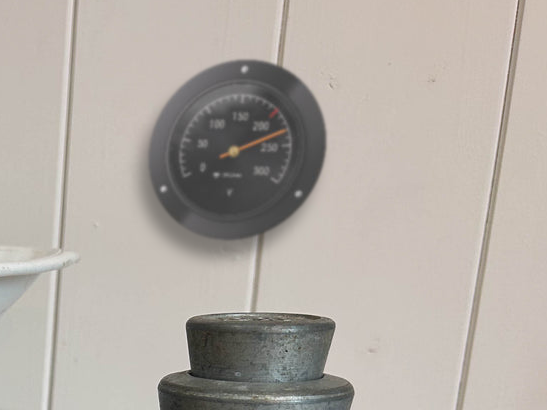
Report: 230V
